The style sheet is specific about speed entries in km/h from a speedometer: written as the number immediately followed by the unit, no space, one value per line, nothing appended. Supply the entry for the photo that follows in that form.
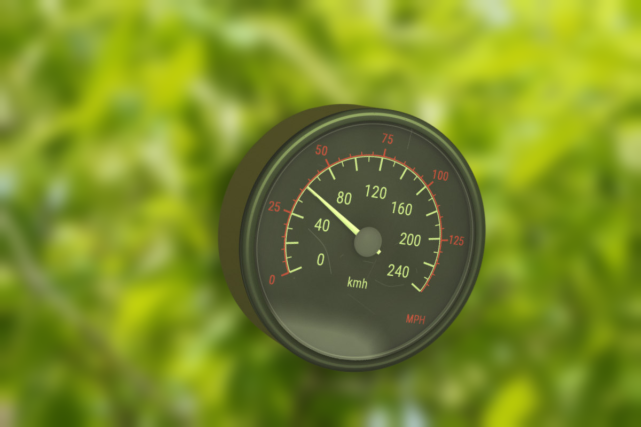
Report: 60km/h
